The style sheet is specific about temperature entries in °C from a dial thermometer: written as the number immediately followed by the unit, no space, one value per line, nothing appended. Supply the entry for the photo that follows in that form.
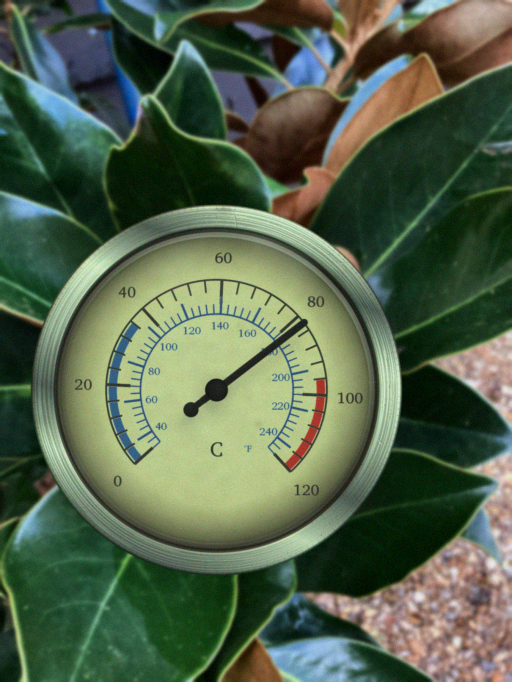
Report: 82°C
